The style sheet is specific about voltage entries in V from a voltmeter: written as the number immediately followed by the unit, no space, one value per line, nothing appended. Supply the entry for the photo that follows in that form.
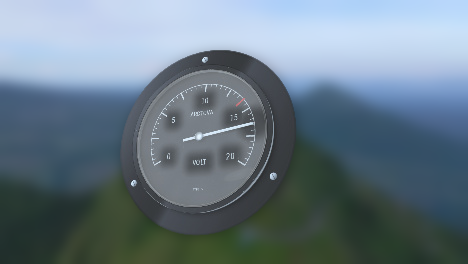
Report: 16.5V
